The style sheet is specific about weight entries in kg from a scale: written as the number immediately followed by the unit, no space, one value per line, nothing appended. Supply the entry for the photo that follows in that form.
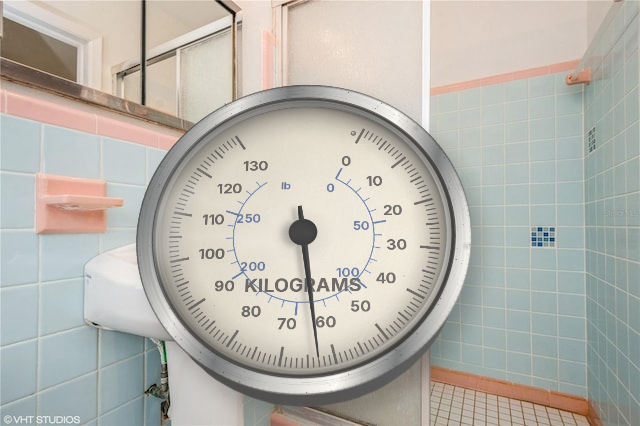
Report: 63kg
